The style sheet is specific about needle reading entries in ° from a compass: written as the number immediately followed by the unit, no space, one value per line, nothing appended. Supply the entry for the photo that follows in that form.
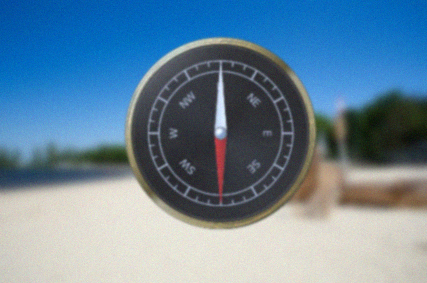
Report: 180°
